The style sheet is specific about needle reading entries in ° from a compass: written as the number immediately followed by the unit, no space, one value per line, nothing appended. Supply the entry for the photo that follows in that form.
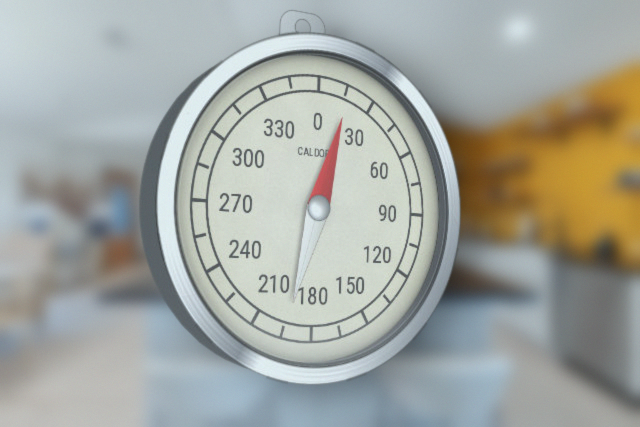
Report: 15°
